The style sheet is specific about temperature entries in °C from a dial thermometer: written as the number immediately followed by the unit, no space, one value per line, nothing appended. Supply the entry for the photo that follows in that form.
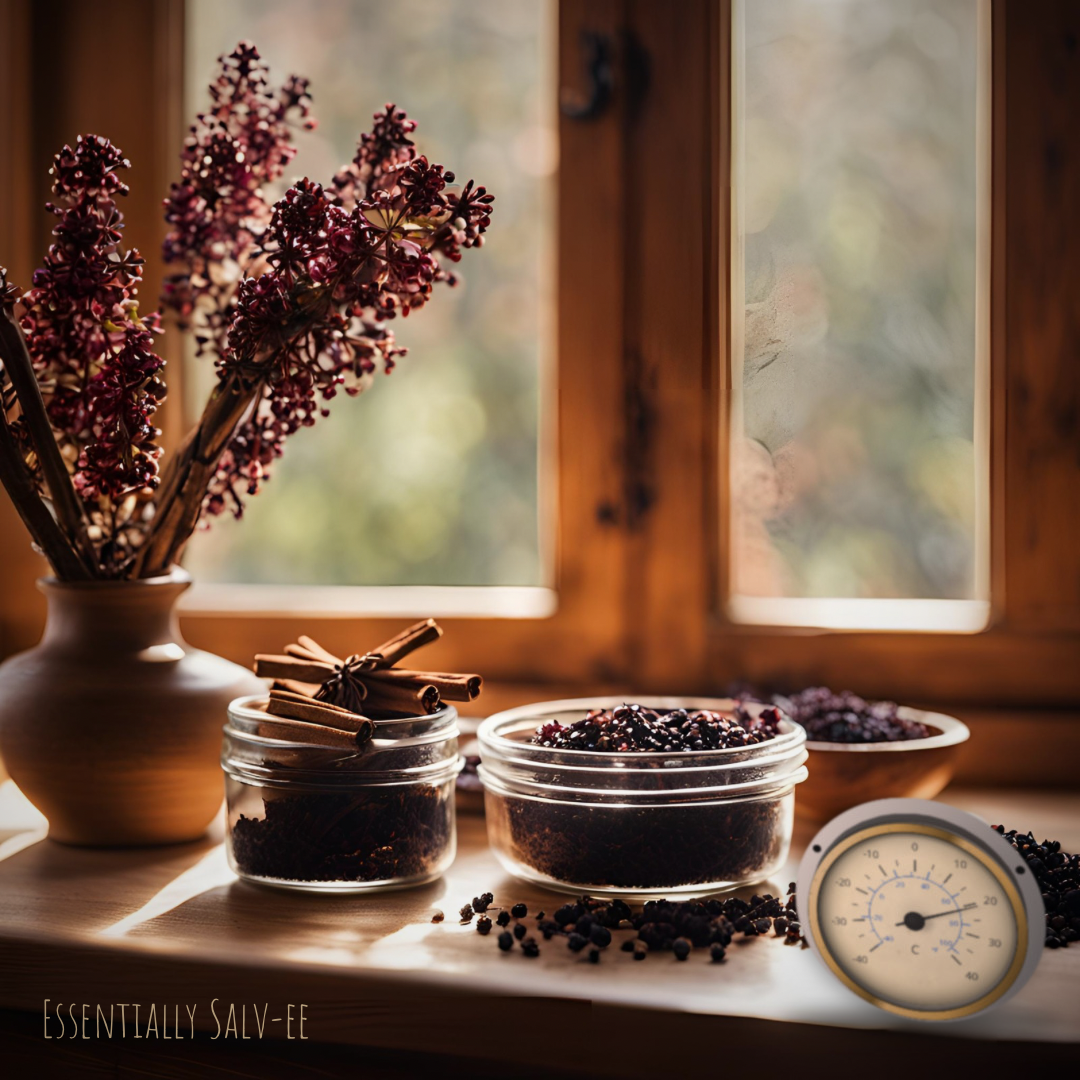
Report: 20°C
